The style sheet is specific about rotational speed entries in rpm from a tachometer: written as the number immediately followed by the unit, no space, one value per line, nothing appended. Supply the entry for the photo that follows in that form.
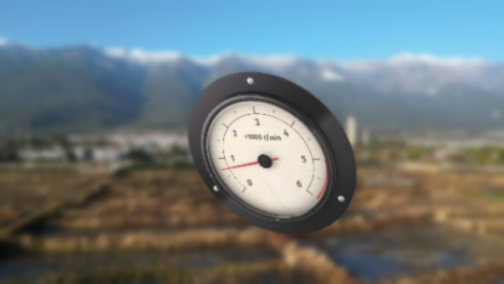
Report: 750rpm
